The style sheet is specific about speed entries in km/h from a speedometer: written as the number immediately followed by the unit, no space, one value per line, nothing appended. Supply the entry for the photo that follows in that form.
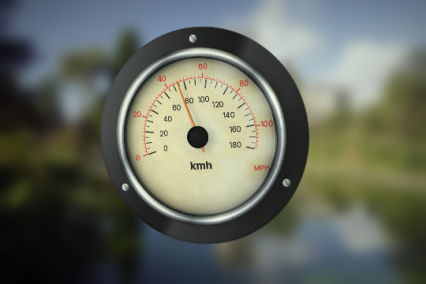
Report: 75km/h
